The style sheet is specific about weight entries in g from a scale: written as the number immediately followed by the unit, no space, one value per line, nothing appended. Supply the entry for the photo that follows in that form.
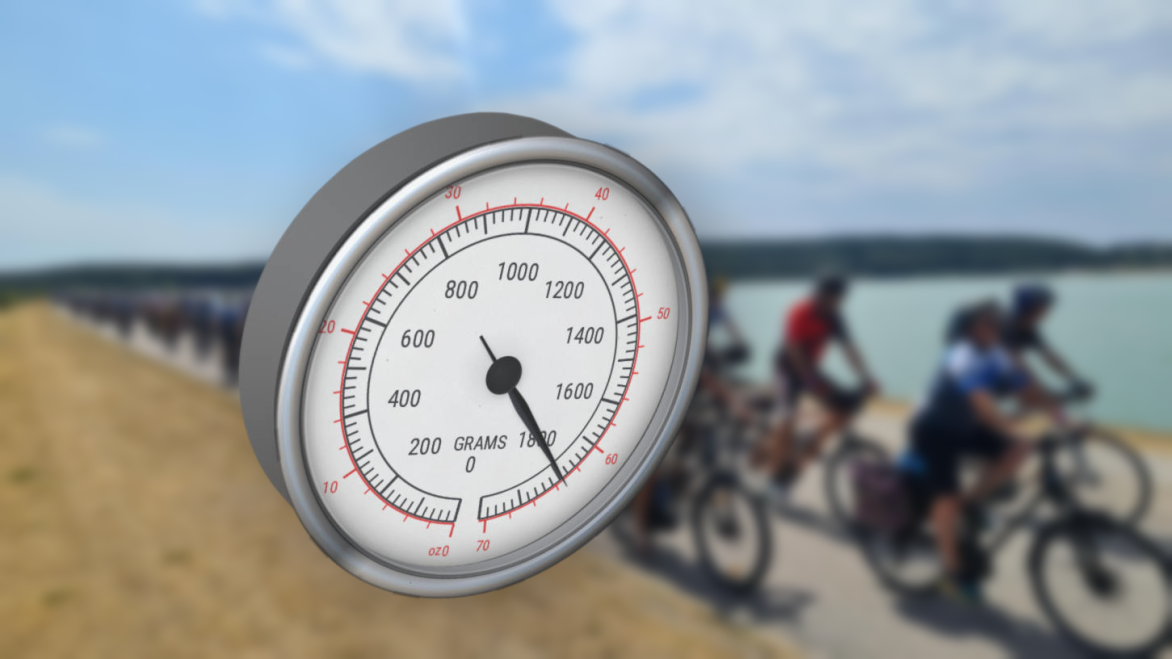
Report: 1800g
